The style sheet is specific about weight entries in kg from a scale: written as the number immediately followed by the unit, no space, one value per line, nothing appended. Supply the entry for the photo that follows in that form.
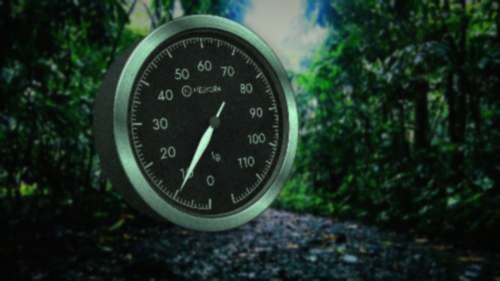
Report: 10kg
